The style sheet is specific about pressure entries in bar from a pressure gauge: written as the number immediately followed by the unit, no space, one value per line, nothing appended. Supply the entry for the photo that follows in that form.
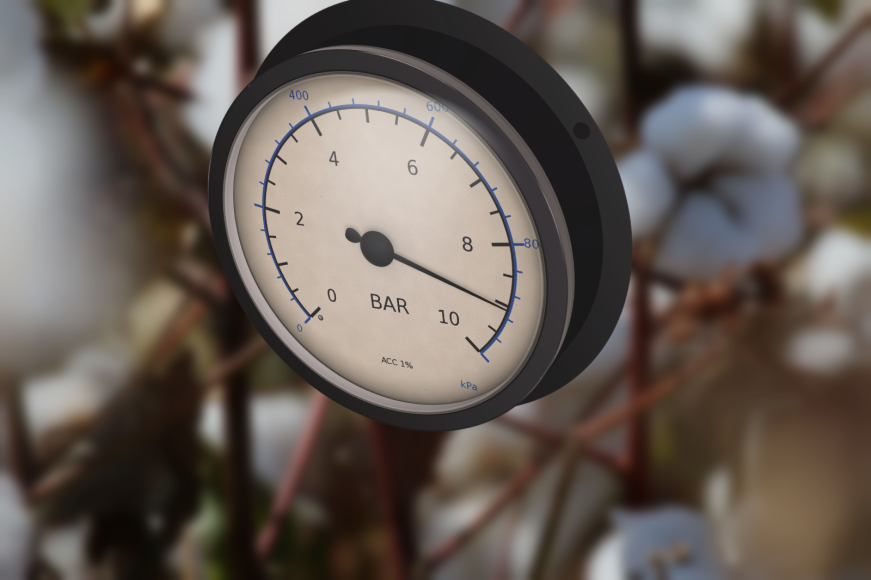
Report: 9bar
